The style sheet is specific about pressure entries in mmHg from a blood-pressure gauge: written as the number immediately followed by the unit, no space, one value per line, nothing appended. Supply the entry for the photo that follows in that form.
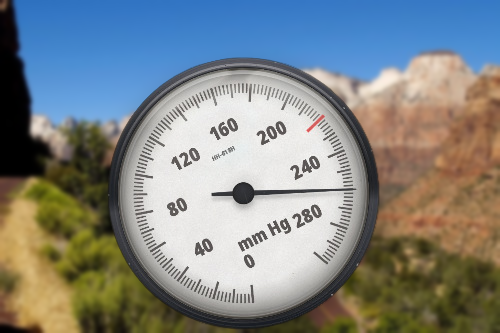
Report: 260mmHg
